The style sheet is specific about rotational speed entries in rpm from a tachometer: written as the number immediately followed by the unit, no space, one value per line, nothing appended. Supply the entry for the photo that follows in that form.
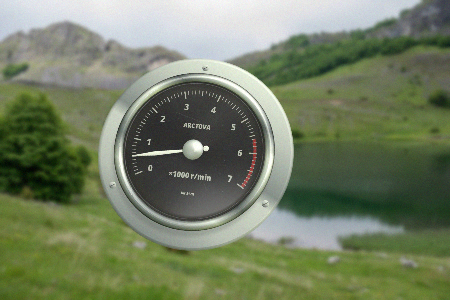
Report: 500rpm
